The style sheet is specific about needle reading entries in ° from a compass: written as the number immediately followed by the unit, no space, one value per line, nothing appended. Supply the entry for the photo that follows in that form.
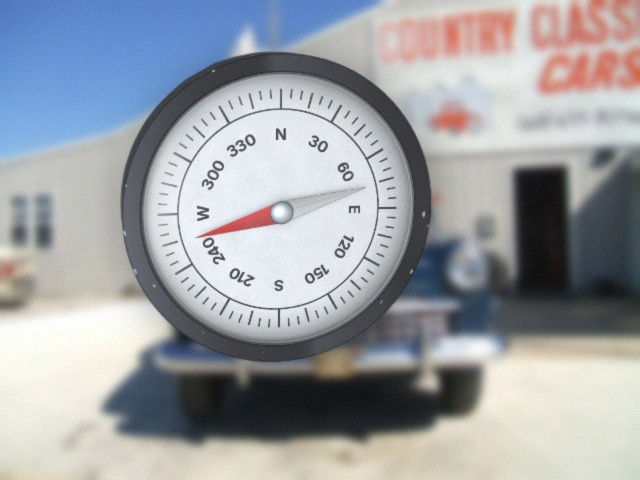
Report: 255°
